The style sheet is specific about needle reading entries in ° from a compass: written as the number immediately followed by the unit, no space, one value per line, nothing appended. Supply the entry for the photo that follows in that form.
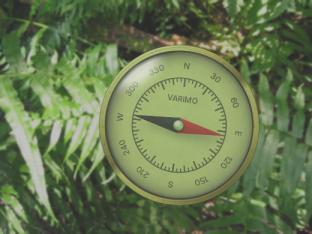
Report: 95°
